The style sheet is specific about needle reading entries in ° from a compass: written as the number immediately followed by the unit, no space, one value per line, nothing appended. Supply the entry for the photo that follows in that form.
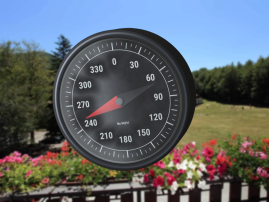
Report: 250°
